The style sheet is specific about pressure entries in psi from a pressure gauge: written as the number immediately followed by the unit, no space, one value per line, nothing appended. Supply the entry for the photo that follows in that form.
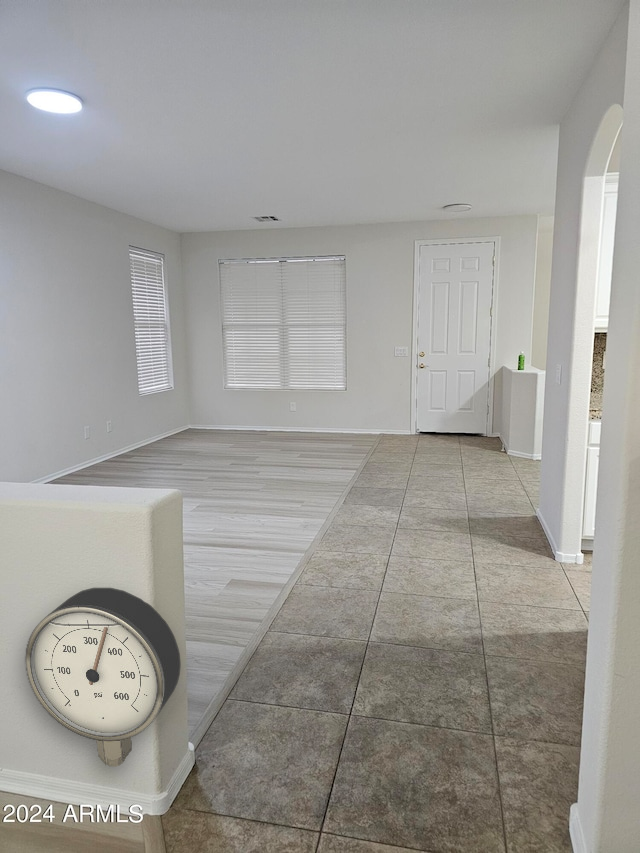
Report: 350psi
